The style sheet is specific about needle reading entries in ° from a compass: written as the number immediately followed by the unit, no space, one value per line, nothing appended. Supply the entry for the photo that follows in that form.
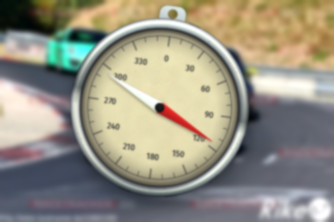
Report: 115°
